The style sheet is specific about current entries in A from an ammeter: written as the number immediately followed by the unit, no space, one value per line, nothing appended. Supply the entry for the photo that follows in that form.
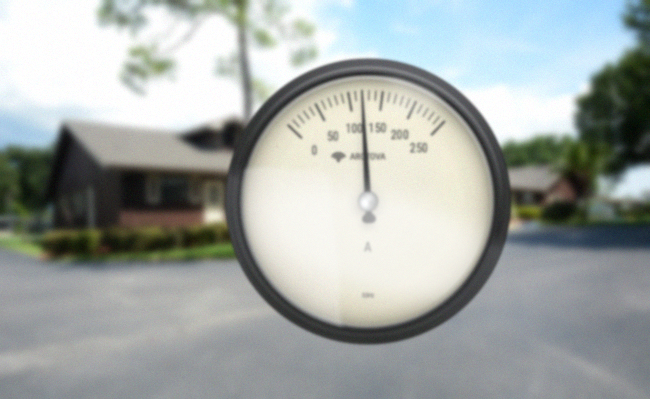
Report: 120A
